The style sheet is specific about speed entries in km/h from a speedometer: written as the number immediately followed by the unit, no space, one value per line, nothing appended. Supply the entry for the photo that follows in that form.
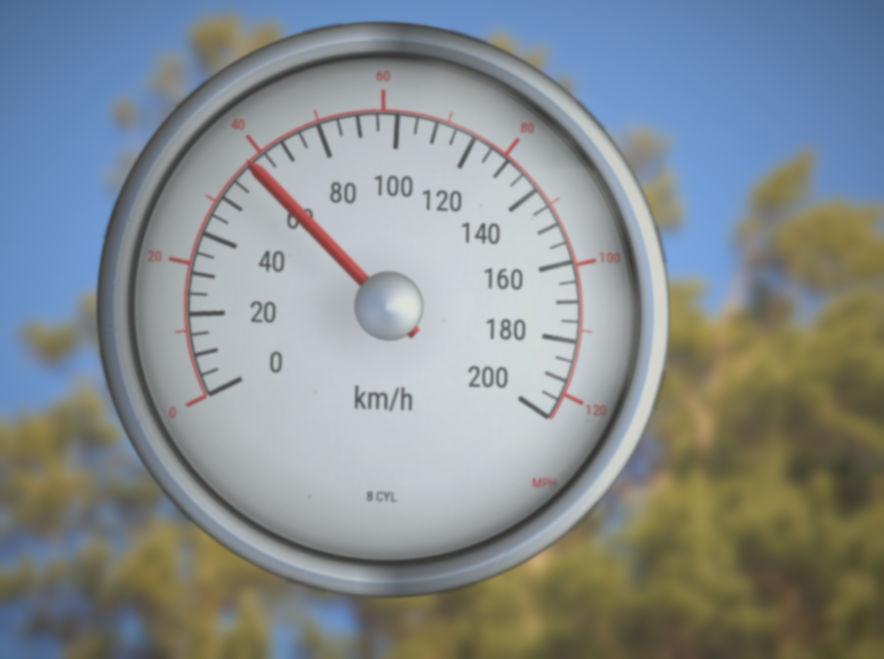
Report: 60km/h
